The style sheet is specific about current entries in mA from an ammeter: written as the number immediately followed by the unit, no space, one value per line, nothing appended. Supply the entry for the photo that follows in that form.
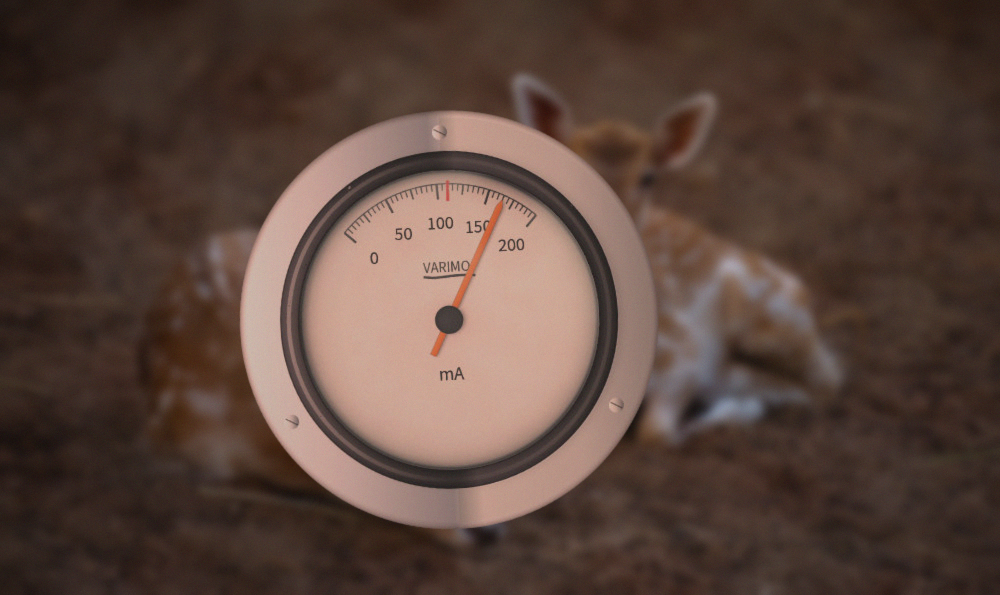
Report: 165mA
